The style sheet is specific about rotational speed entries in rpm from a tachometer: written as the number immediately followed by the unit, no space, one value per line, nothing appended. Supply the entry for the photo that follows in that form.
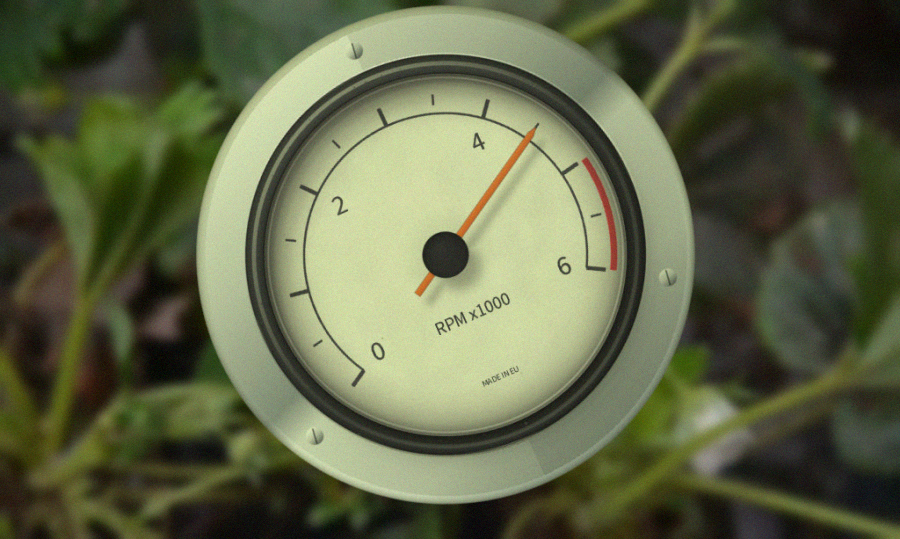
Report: 4500rpm
